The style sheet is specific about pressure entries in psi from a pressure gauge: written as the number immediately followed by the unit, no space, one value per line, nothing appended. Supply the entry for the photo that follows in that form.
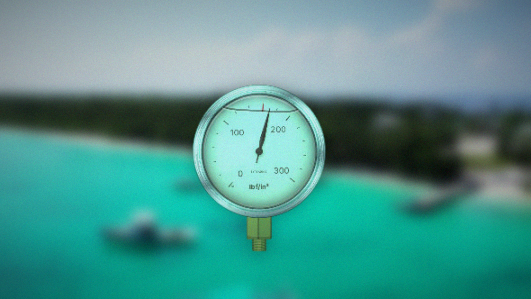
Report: 170psi
